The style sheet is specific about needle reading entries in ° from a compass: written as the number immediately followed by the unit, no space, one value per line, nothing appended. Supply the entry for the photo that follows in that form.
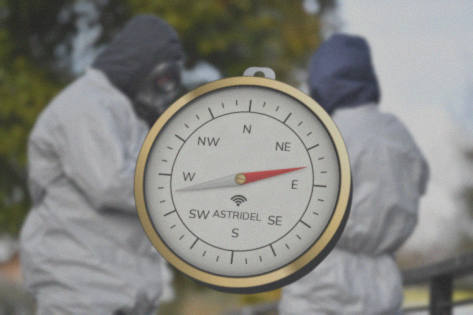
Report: 75°
